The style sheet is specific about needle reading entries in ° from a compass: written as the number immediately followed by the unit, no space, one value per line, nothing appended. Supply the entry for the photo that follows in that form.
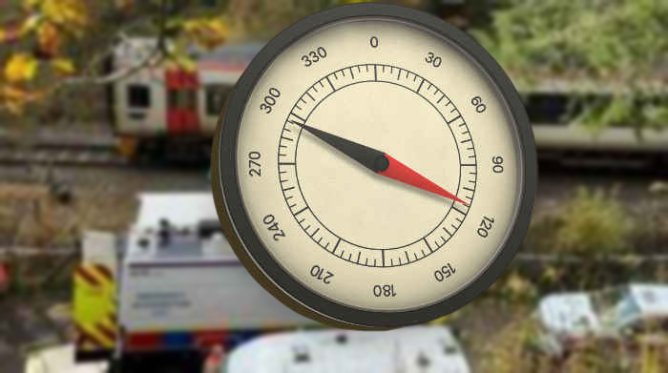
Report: 115°
